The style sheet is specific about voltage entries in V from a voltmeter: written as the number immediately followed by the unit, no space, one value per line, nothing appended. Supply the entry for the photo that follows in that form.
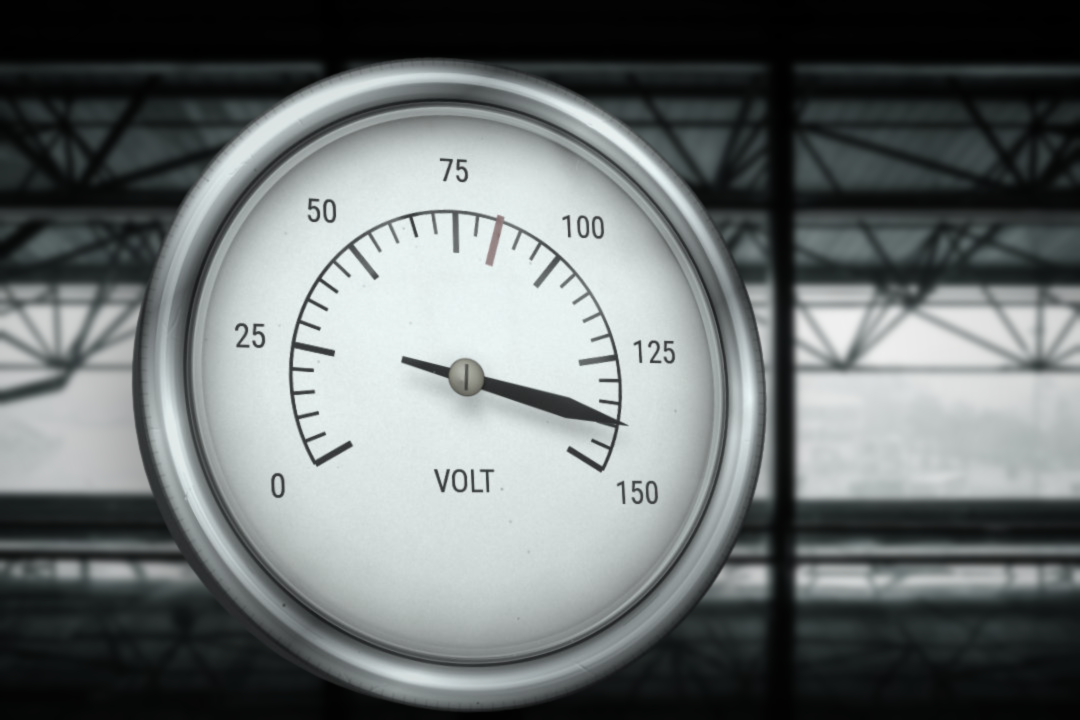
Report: 140V
